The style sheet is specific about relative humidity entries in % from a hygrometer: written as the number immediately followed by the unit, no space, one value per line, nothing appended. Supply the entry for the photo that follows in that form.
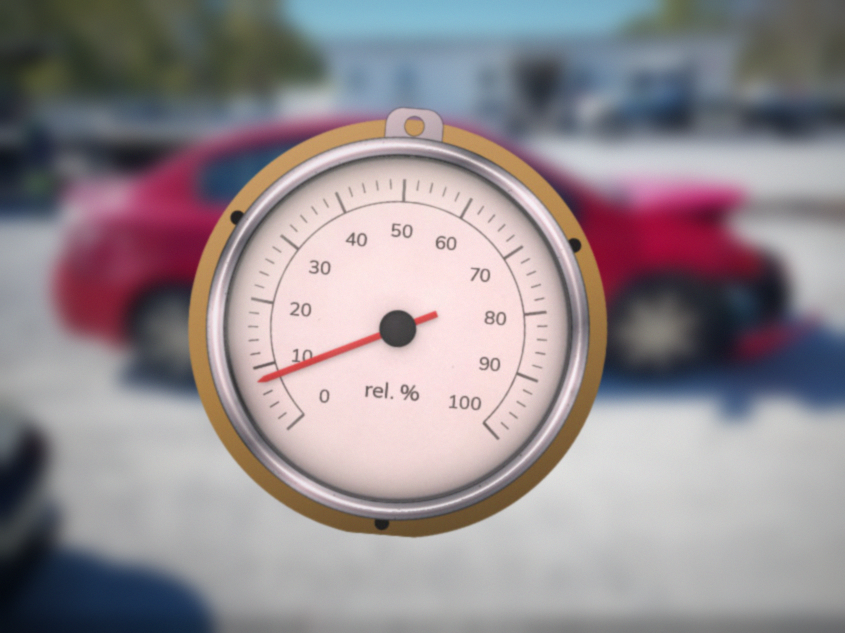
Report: 8%
